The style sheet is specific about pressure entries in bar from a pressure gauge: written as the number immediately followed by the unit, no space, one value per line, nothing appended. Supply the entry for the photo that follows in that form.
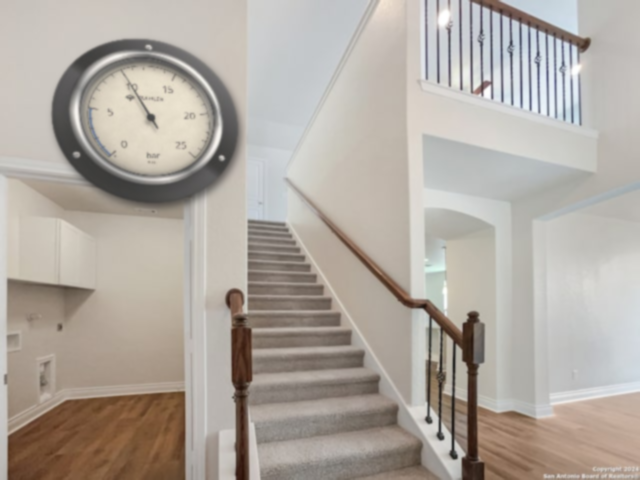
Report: 10bar
